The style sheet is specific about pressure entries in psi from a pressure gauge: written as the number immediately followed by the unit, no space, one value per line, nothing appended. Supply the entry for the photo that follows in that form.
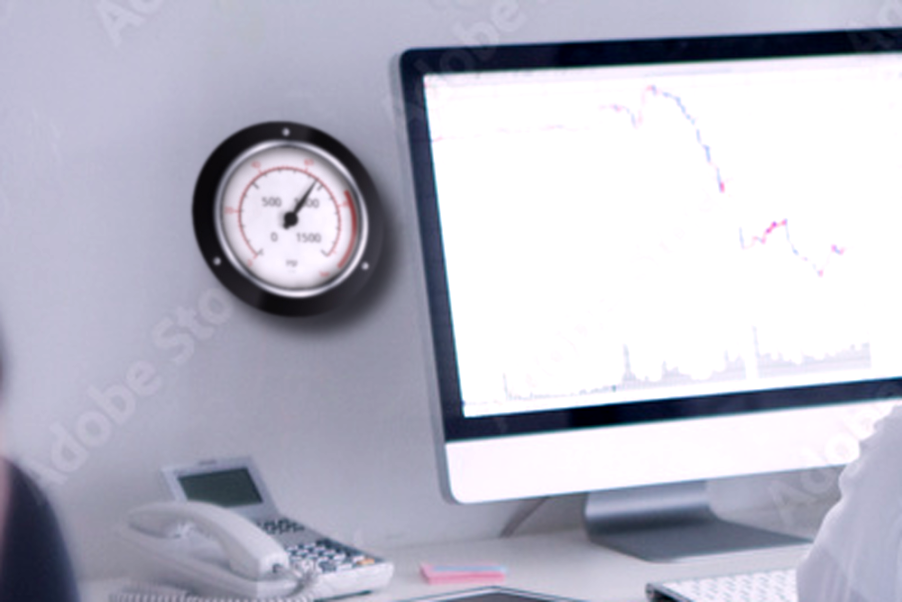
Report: 950psi
